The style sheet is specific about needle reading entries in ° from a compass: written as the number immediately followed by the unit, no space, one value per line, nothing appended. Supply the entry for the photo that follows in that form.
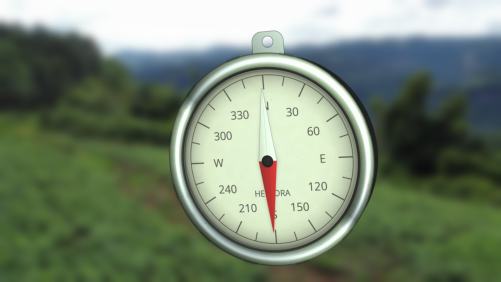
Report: 180°
